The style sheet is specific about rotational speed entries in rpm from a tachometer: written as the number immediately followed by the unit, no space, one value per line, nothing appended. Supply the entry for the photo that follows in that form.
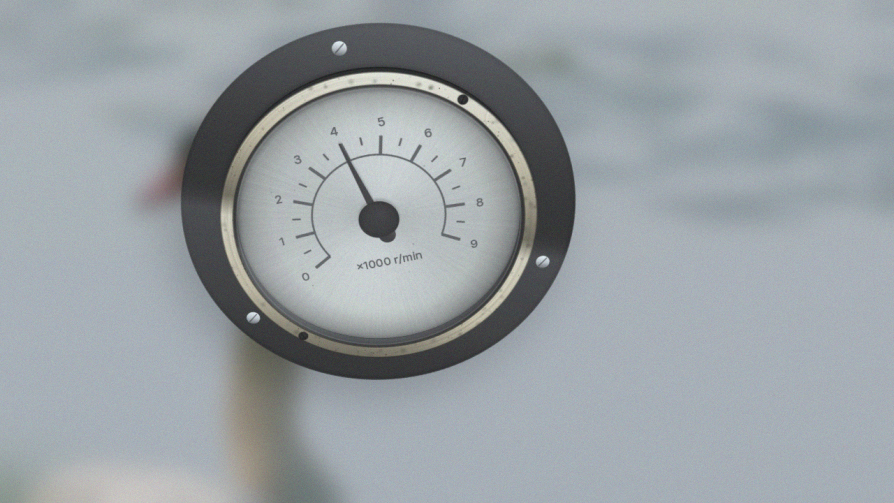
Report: 4000rpm
